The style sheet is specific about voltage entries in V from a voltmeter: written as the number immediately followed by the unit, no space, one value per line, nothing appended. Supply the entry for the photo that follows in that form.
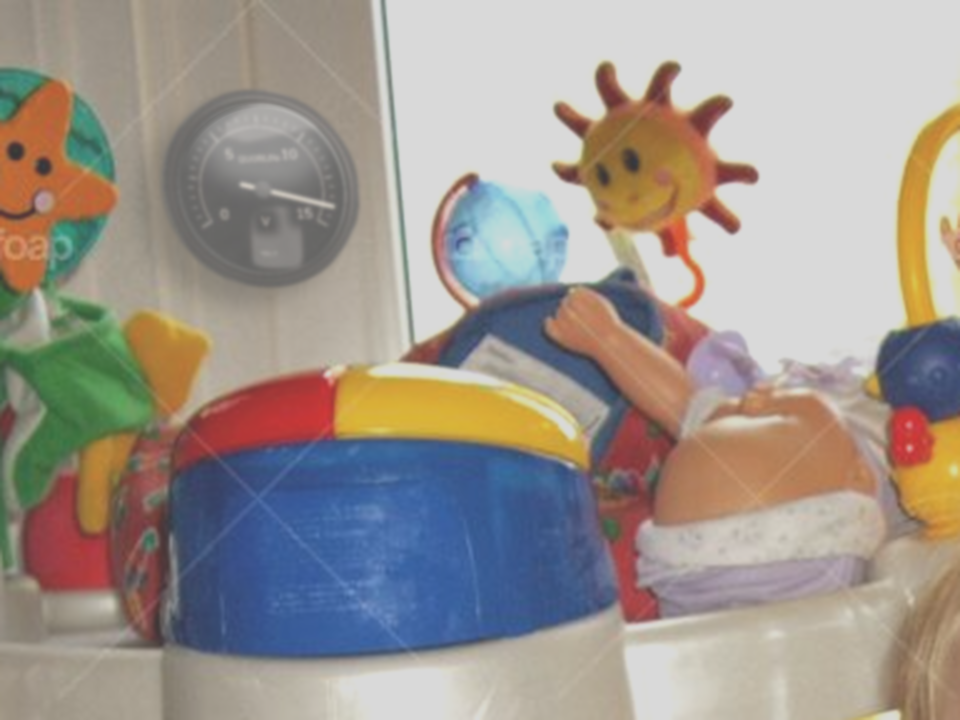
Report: 14V
